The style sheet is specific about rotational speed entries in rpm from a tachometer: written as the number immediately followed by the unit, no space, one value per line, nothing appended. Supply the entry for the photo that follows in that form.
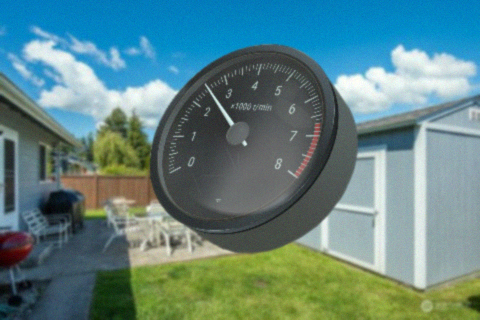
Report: 2500rpm
